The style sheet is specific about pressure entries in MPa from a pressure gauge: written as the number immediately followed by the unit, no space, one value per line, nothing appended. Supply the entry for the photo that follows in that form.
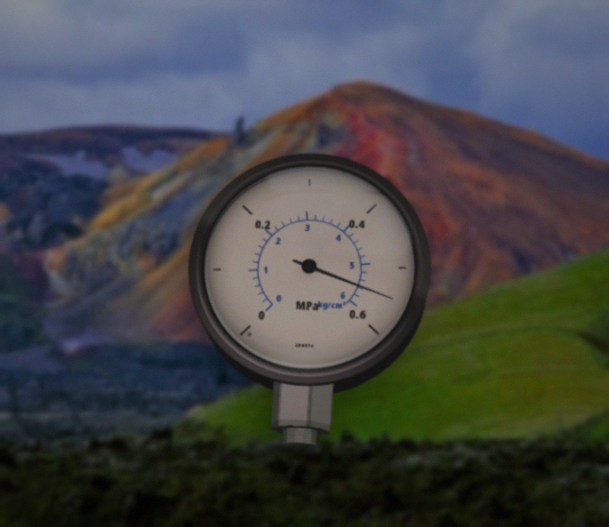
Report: 0.55MPa
